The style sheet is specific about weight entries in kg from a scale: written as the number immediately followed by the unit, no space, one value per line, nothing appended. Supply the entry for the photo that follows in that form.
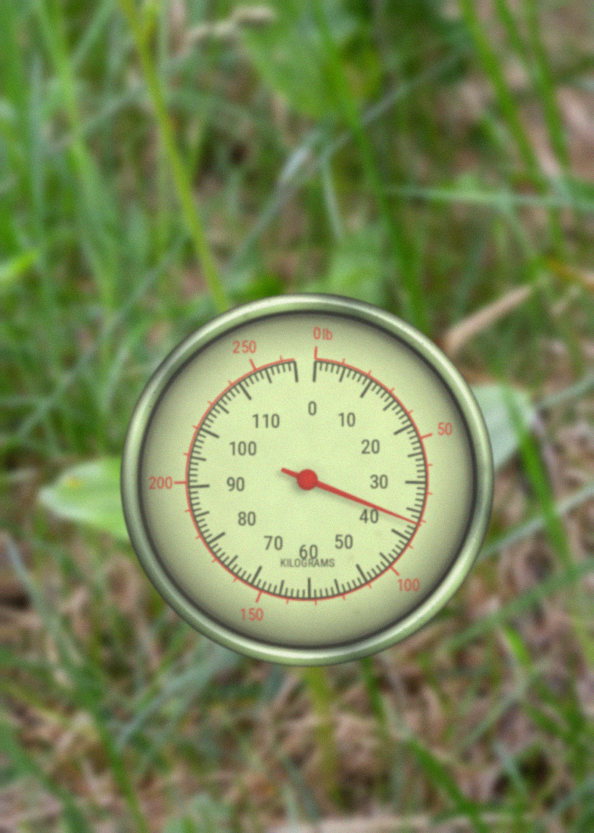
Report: 37kg
